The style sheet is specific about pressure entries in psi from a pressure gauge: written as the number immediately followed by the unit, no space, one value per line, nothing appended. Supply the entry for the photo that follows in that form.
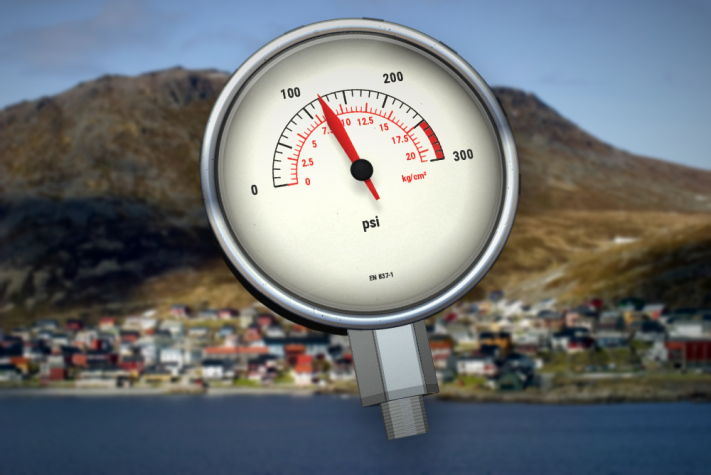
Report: 120psi
